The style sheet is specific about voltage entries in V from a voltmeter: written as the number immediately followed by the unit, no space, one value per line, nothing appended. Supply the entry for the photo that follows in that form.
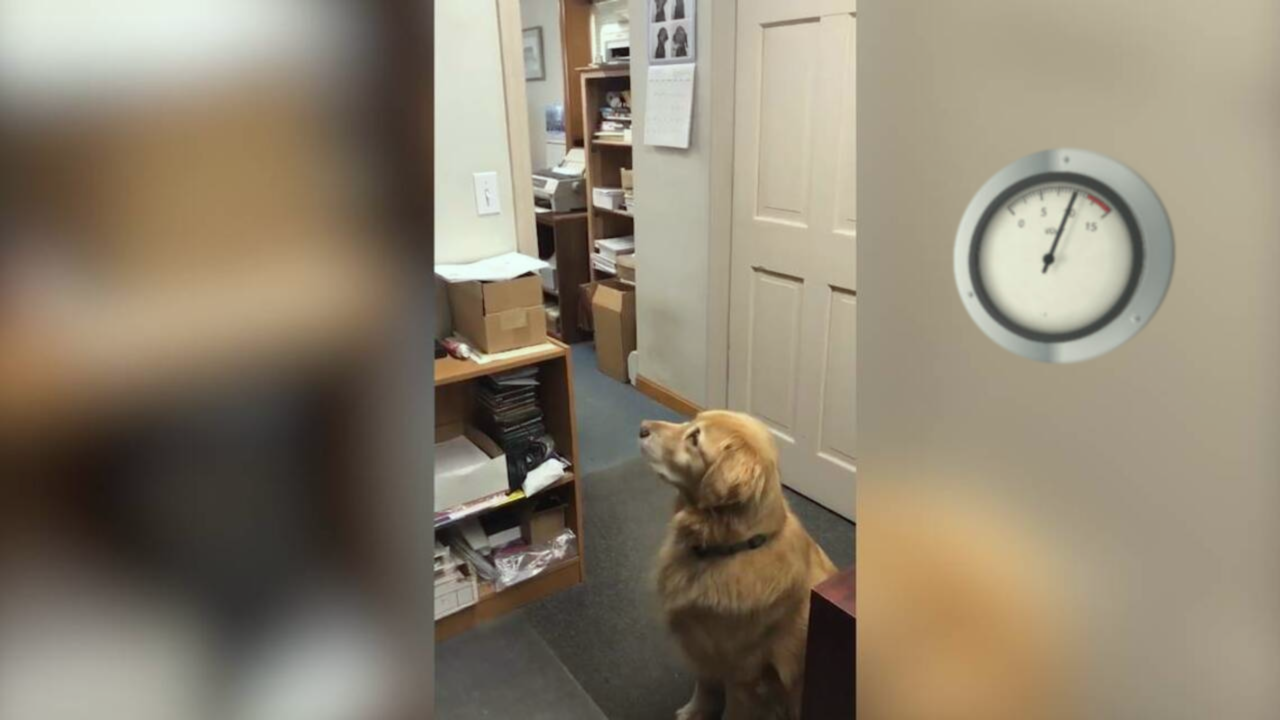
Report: 10V
